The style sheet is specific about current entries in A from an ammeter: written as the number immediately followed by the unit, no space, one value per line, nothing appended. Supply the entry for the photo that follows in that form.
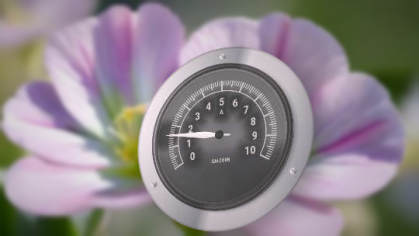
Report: 1.5A
